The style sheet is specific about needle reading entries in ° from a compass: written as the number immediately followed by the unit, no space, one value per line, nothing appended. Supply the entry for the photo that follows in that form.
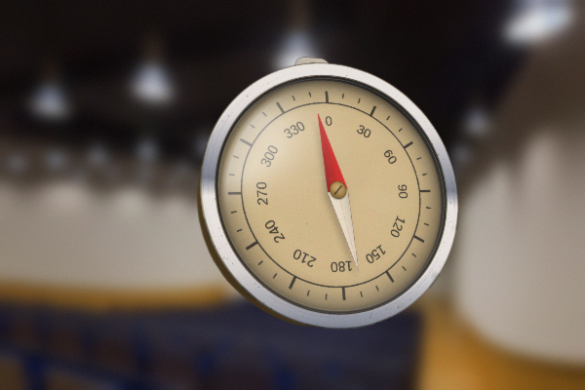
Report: 350°
